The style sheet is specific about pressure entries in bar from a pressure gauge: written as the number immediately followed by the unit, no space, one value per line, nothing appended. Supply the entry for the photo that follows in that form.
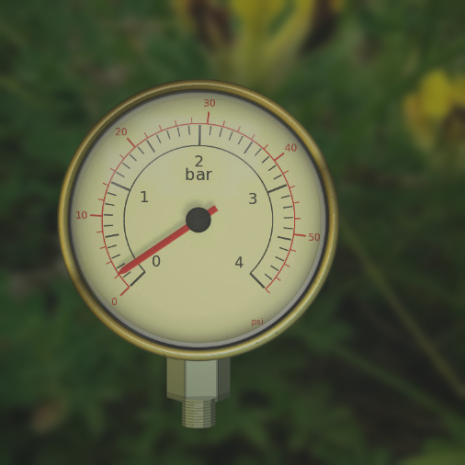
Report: 0.15bar
